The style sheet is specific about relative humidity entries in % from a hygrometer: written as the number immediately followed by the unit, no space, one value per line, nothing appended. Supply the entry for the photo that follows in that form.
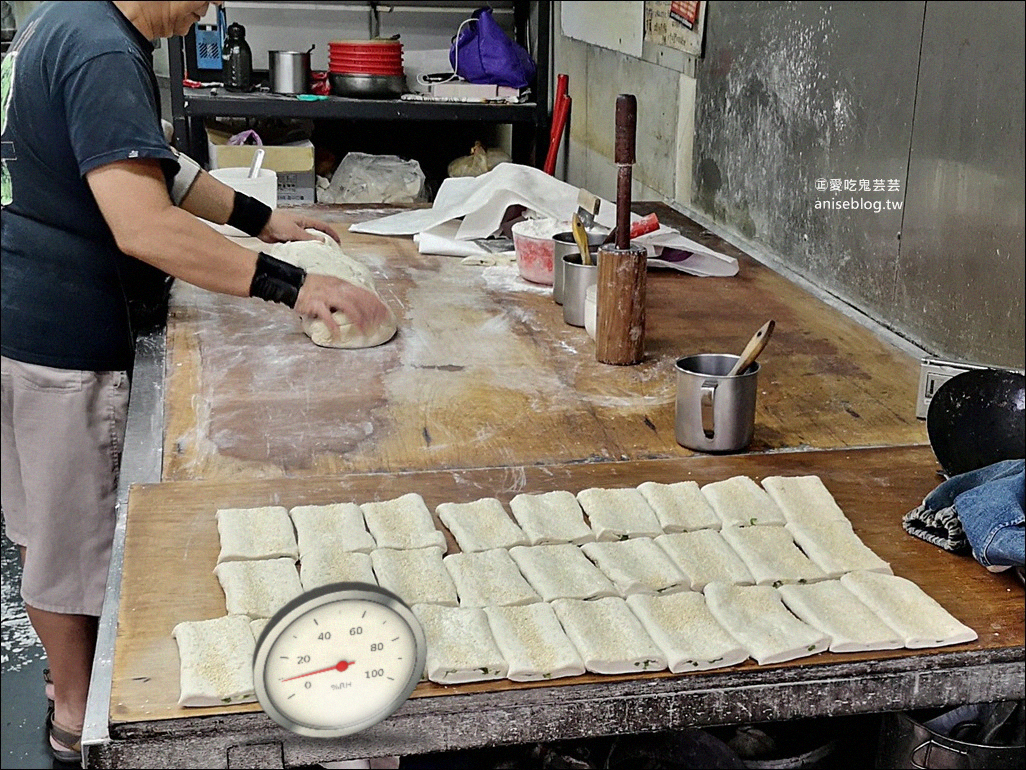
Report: 10%
